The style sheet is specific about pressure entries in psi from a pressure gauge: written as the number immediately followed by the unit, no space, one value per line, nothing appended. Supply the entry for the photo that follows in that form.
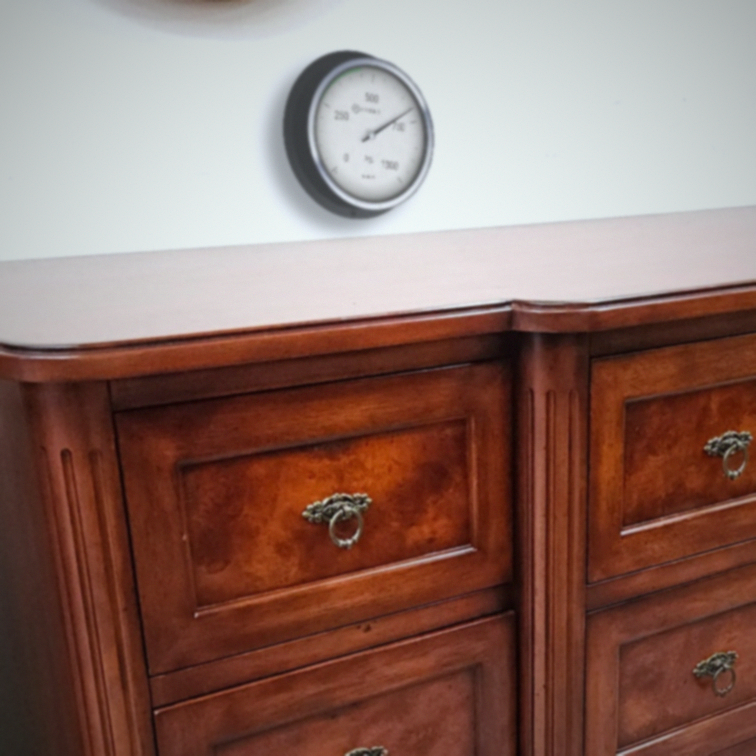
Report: 700psi
